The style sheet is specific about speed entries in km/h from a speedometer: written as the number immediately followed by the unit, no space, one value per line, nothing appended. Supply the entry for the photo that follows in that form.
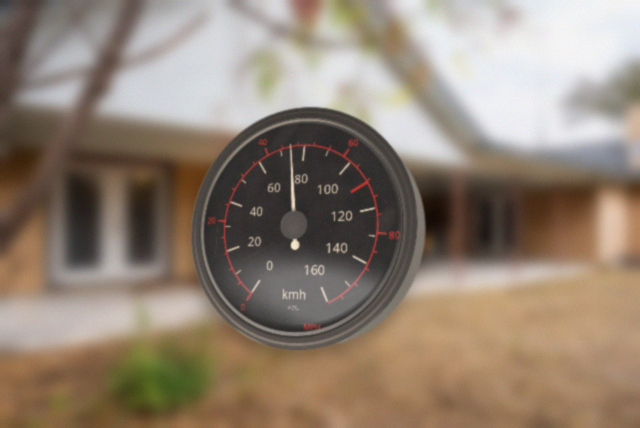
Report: 75km/h
